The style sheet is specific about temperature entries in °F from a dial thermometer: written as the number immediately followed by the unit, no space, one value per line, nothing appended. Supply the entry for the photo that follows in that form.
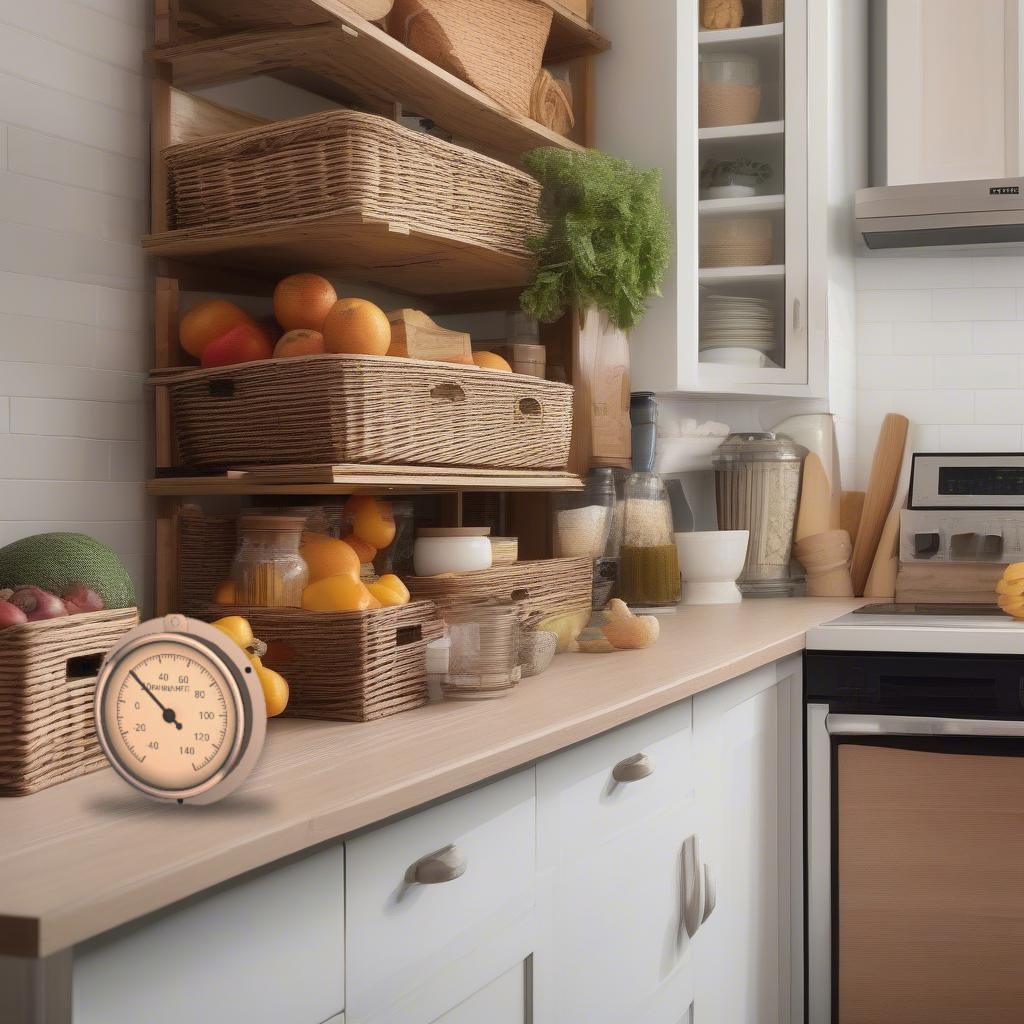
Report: 20°F
